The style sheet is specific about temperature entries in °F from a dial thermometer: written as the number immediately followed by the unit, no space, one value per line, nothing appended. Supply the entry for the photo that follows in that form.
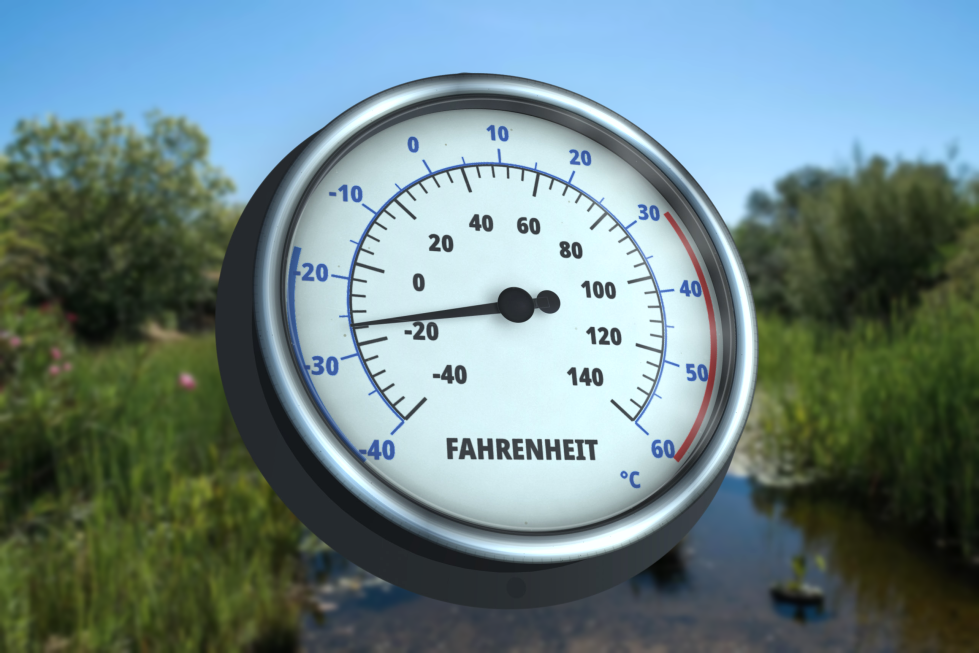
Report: -16°F
